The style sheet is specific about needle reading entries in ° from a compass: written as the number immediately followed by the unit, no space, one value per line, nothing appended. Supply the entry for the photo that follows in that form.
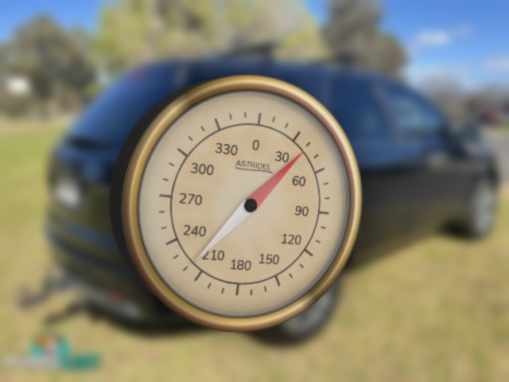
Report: 40°
